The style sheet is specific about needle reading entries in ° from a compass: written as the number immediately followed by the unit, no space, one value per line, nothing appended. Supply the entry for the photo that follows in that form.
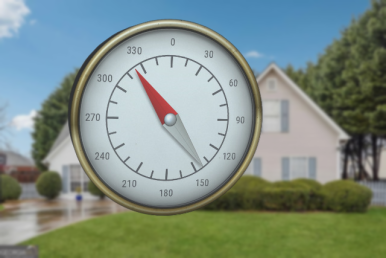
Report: 322.5°
